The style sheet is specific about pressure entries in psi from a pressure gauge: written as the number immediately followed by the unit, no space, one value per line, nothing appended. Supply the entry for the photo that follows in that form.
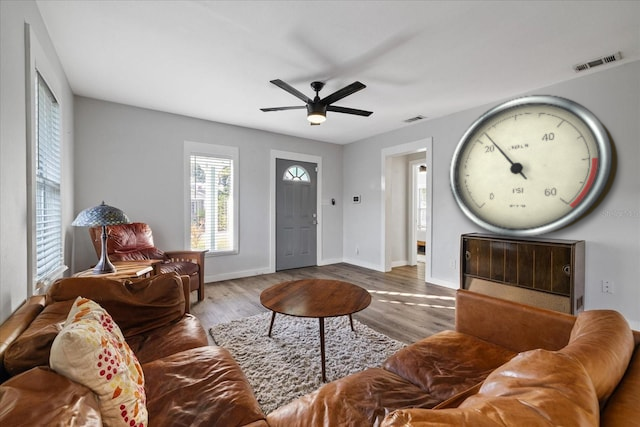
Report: 22.5psi
